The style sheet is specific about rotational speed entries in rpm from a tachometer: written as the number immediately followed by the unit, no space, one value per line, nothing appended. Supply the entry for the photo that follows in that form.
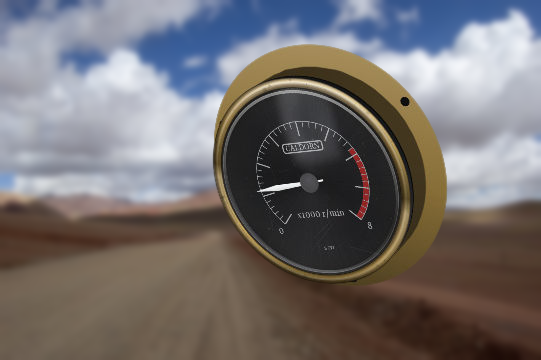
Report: 1200rpm
